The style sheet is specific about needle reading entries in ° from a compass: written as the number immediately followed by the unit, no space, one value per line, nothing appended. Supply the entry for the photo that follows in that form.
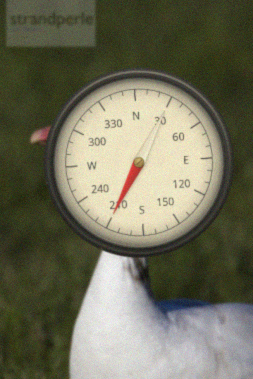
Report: 210°
